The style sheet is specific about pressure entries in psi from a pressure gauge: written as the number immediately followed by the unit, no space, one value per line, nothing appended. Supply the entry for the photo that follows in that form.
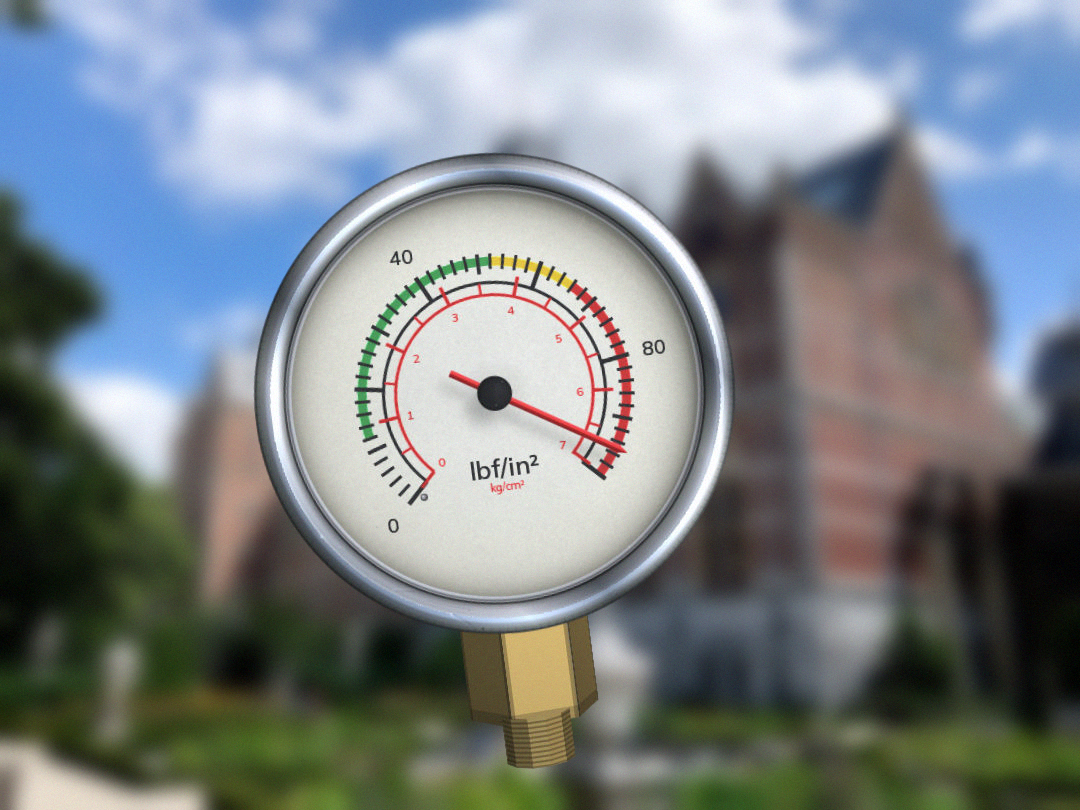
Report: 95psi
